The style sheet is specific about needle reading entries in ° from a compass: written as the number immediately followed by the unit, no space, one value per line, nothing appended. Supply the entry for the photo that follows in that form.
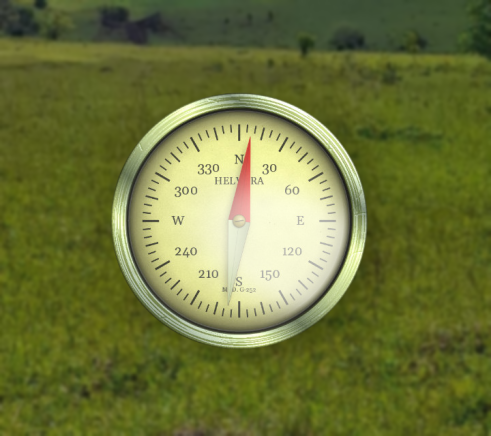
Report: 7.5°
